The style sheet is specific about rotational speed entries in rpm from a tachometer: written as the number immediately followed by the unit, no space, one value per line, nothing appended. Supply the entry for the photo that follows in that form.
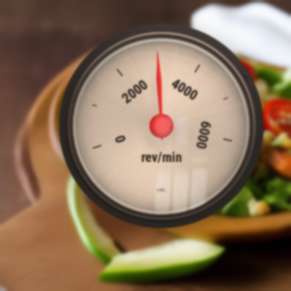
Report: 3000rpm
